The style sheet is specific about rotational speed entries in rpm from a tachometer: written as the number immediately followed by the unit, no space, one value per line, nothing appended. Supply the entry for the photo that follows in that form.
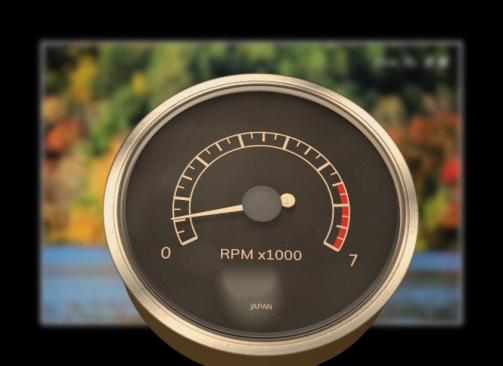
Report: 500rpm
